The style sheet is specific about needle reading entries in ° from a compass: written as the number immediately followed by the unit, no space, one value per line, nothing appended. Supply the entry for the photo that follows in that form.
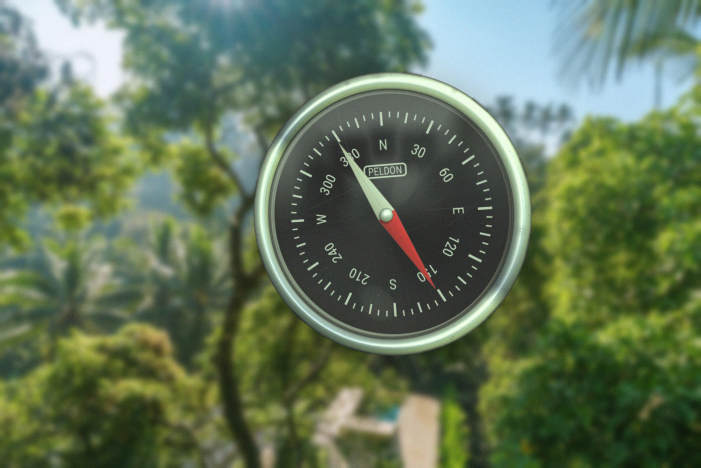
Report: 150°
